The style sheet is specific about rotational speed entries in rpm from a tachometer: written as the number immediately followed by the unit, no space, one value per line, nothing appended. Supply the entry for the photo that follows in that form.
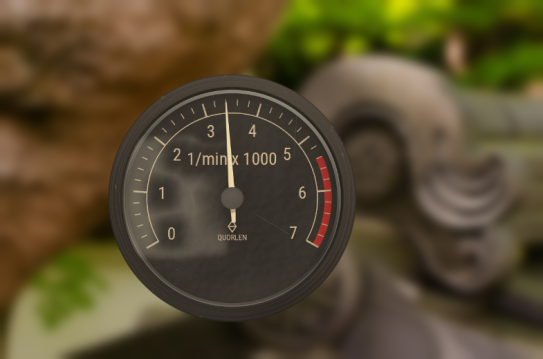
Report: 3400rpm
